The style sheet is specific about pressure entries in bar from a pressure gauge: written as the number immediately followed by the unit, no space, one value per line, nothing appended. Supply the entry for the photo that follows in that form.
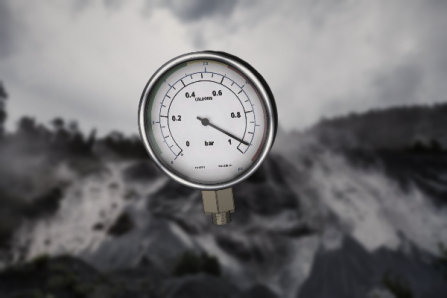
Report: 0.95bar
